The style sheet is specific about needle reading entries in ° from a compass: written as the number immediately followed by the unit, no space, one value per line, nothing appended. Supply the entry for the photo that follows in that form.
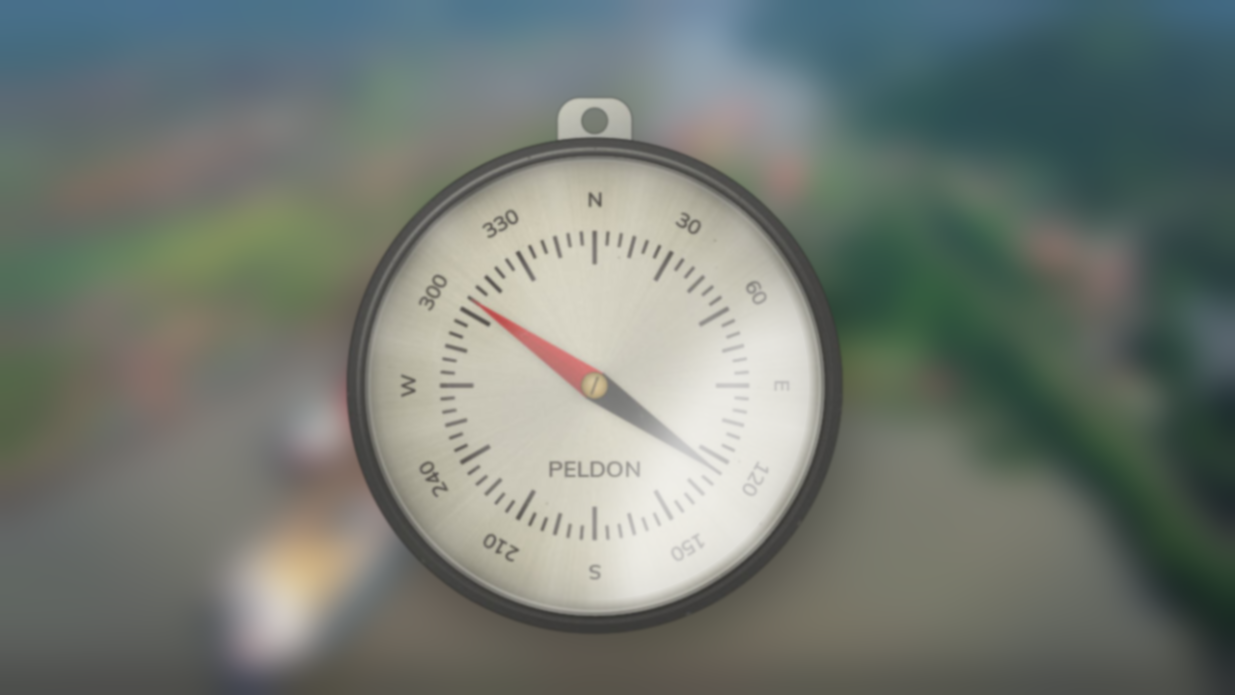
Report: 305°
